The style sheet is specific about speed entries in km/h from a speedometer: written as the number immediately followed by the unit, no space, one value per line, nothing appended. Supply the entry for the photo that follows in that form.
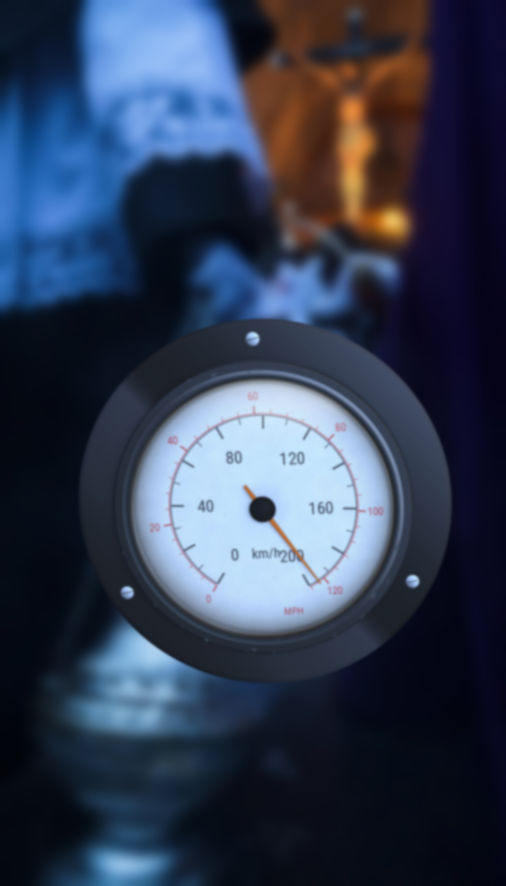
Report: 195km/h
